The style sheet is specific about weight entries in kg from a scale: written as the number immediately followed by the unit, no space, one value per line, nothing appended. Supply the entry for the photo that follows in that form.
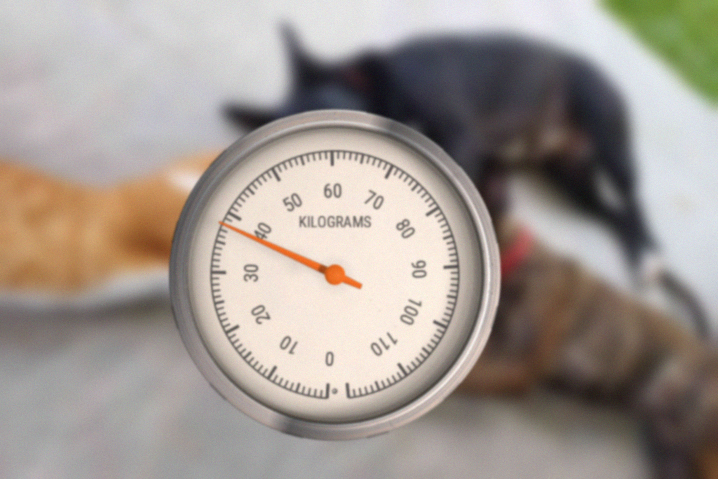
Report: 38kg
